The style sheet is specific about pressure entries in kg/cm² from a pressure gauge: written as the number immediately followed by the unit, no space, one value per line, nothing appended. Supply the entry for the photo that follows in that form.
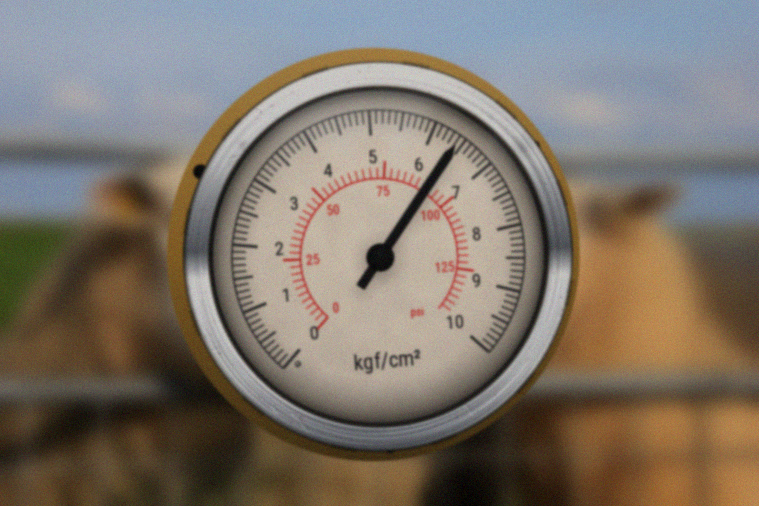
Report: 6.4kg/cm²
